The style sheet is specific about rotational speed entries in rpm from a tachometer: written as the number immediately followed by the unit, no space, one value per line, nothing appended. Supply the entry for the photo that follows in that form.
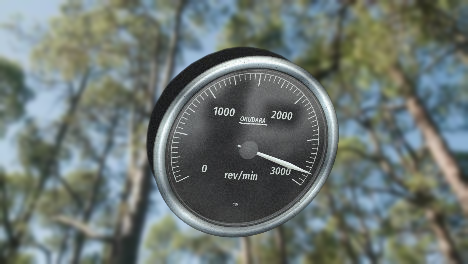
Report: 2850rpm
